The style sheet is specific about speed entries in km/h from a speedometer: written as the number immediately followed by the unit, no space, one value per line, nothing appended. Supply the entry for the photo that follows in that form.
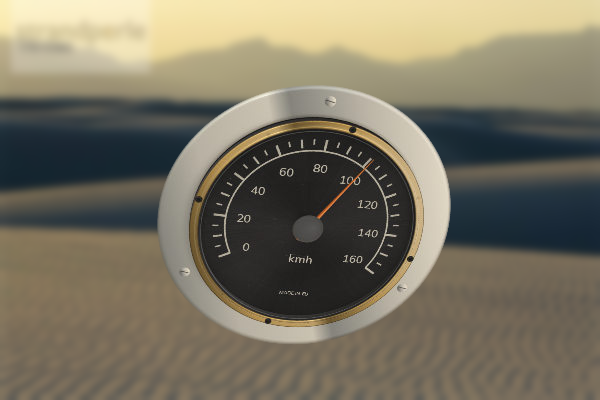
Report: 100km/h
